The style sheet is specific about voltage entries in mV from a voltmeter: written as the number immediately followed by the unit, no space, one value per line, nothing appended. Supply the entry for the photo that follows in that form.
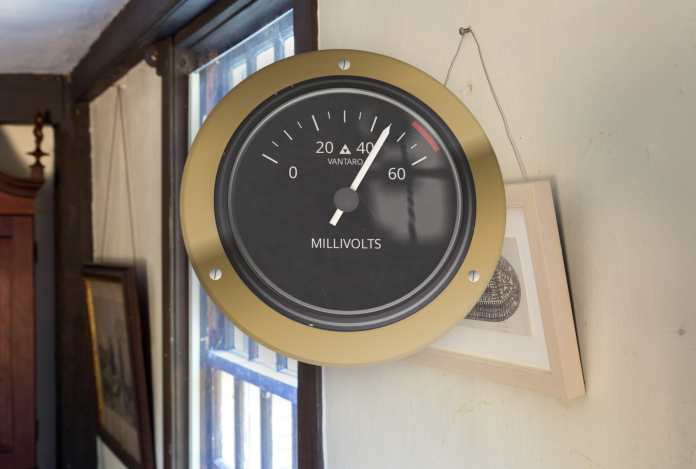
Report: 45mV
